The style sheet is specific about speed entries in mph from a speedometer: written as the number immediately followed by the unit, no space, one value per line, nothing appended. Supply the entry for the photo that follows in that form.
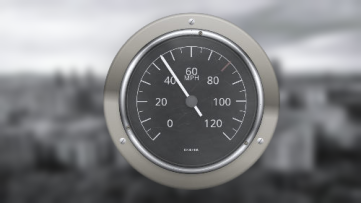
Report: 45mph
